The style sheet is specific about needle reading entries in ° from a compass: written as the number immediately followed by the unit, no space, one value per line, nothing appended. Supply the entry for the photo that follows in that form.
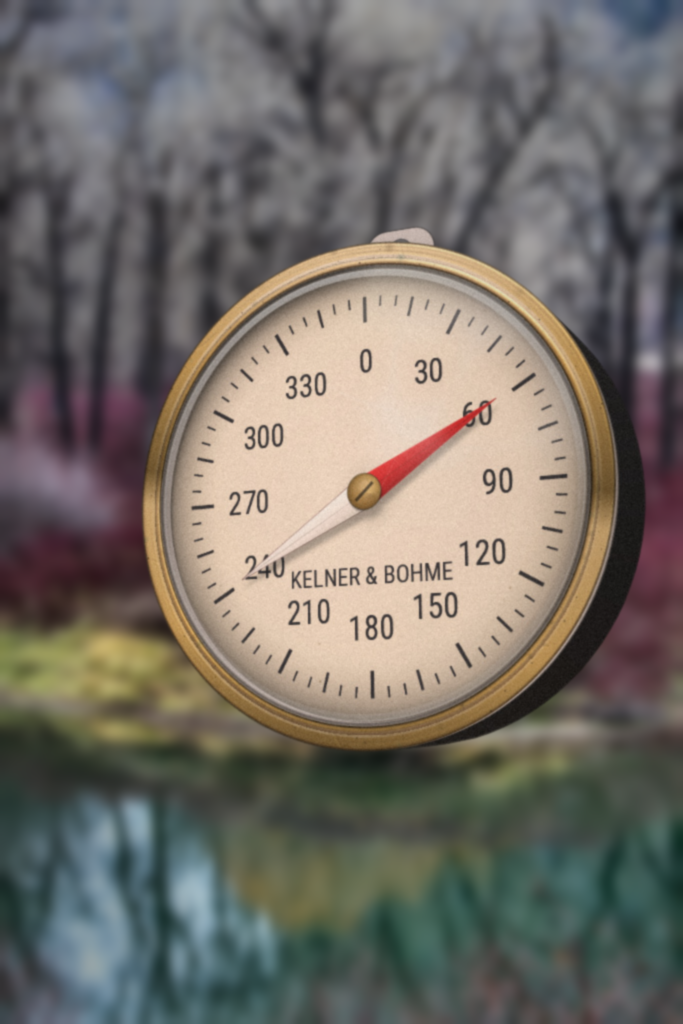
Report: 60°
